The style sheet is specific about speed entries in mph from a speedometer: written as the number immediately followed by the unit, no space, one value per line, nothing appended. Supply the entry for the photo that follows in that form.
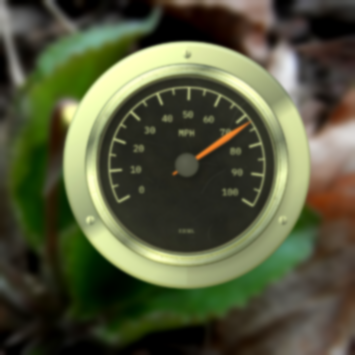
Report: 72.5mph
